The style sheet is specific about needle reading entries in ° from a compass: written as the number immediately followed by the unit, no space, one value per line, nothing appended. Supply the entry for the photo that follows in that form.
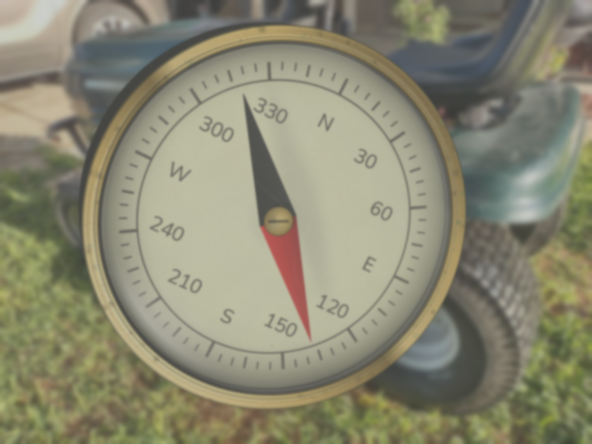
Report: 137.5°
